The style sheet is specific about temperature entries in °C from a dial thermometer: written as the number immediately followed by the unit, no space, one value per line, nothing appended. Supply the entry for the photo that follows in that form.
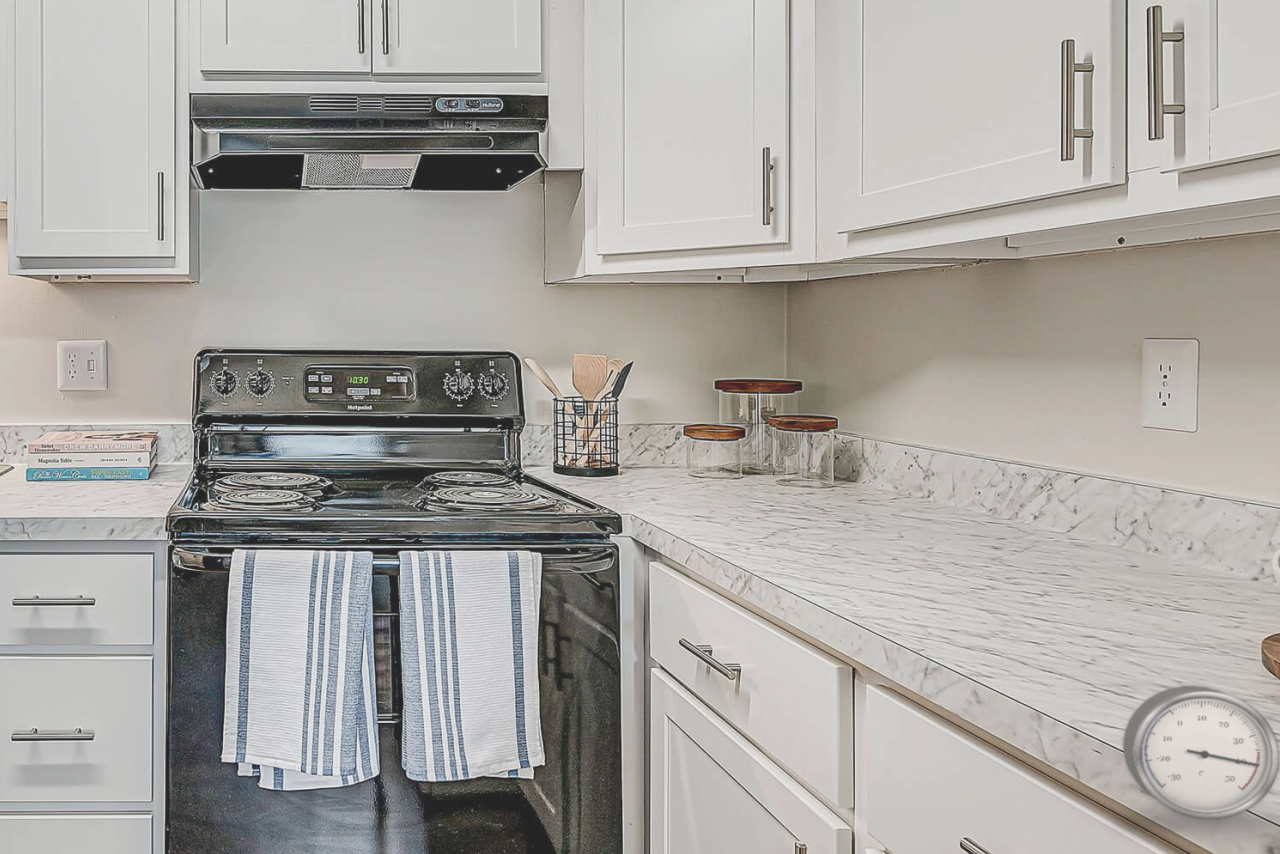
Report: 40°C
